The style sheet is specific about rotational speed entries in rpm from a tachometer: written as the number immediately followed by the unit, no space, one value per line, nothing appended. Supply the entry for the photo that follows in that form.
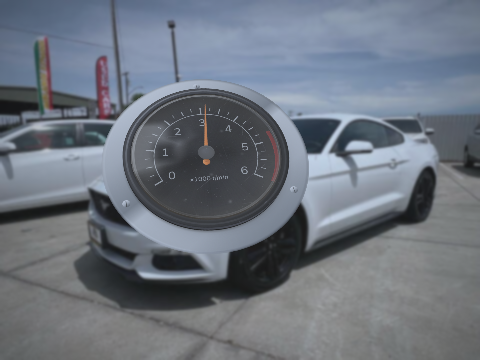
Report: 3125rpm
